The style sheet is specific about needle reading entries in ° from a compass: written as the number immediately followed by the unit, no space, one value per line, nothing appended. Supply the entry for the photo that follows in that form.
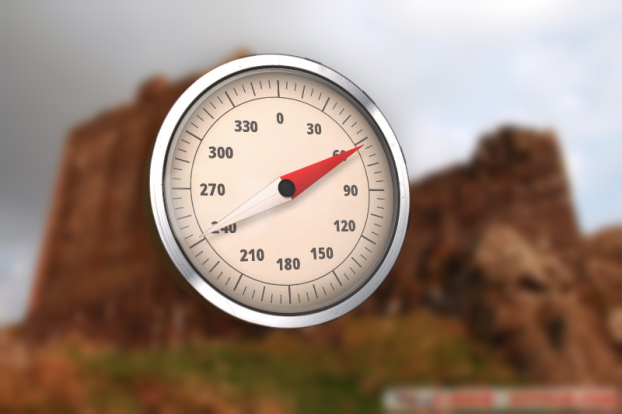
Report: 62.5°
